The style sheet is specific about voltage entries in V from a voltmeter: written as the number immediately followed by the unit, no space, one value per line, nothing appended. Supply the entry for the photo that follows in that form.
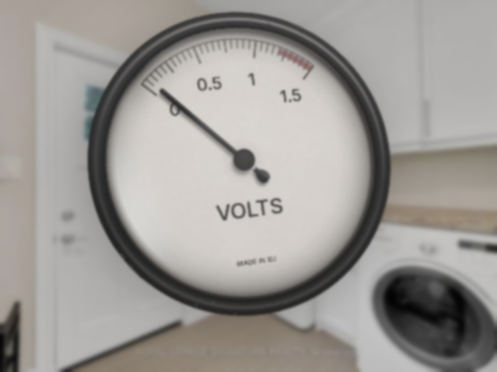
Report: 0.05V
